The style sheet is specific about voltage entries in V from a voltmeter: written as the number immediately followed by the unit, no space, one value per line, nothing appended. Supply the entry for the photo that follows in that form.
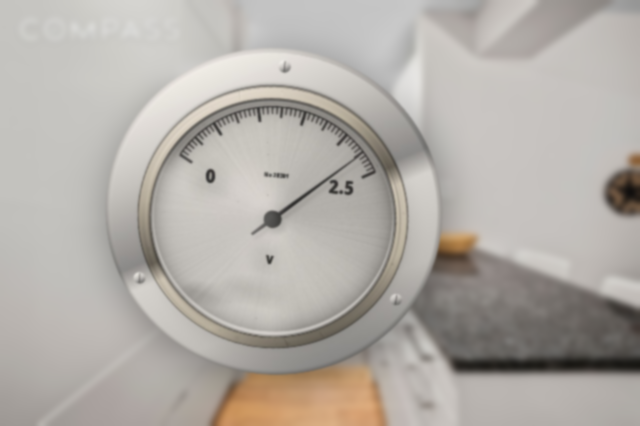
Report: 2.25V
